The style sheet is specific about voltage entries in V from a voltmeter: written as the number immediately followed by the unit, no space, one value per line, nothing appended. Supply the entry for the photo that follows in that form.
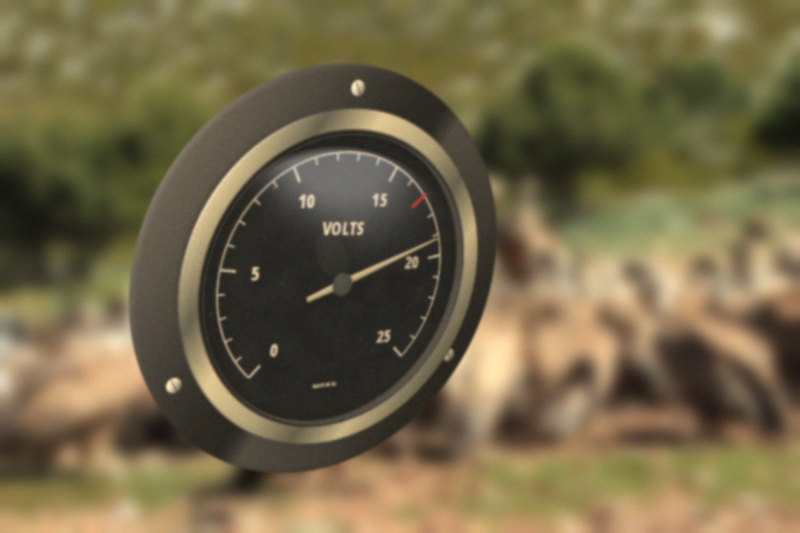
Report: 19V
